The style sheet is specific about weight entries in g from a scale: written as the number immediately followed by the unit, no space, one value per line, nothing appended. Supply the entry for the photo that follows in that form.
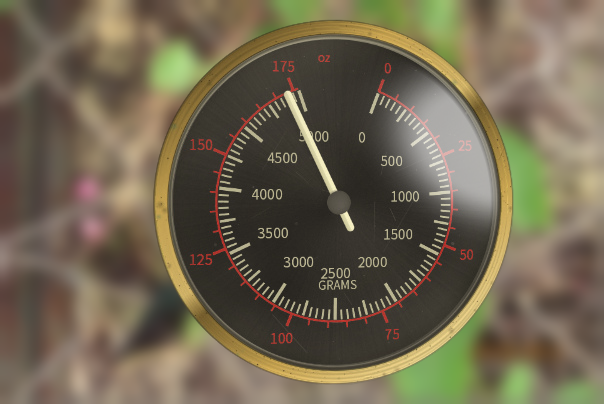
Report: 4900g
